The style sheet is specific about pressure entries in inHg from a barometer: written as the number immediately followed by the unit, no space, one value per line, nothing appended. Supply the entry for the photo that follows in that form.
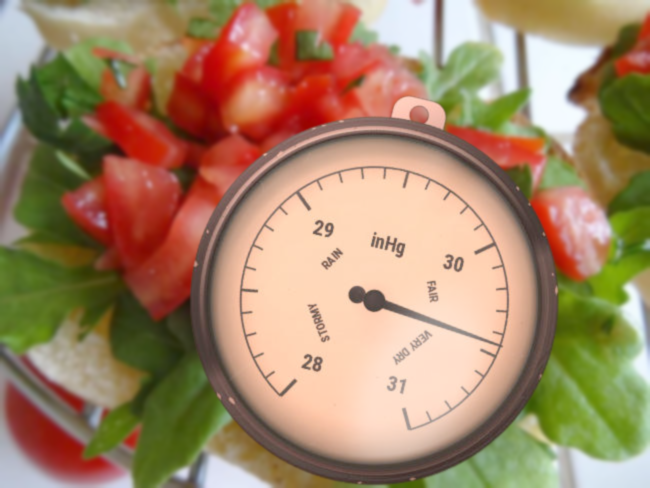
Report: 30.45inHg
